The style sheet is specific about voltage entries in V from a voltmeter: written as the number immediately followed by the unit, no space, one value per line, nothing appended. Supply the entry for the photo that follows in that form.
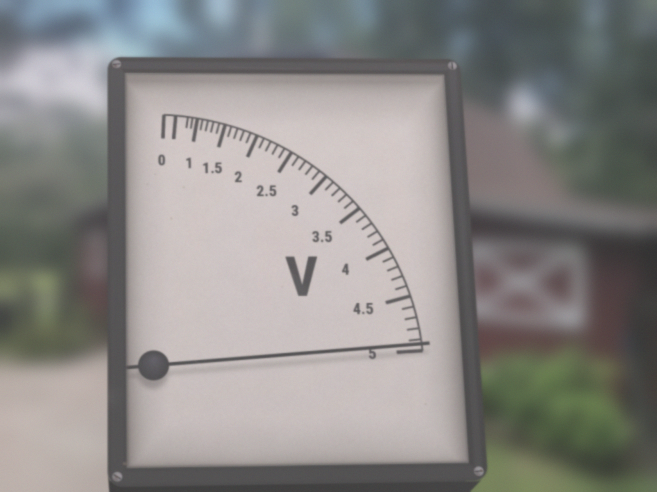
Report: 4.95V
